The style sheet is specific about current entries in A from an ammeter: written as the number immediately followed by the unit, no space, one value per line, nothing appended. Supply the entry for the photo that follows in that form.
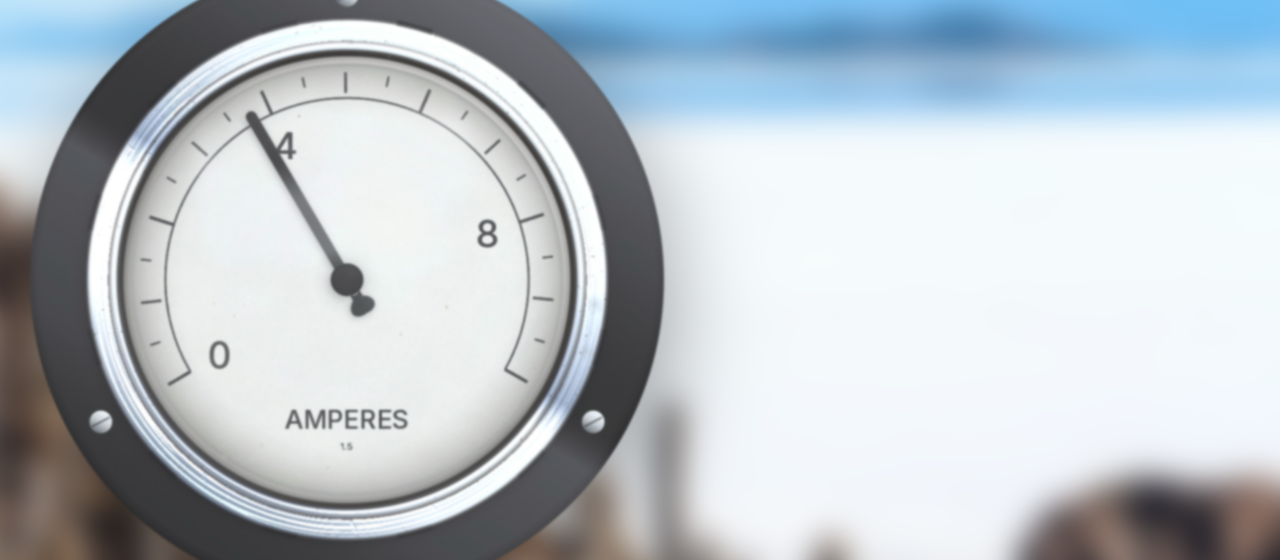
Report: 3.75A
